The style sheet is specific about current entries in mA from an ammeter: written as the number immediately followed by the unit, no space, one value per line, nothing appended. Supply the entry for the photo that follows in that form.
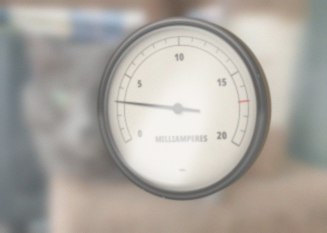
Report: 3mA
